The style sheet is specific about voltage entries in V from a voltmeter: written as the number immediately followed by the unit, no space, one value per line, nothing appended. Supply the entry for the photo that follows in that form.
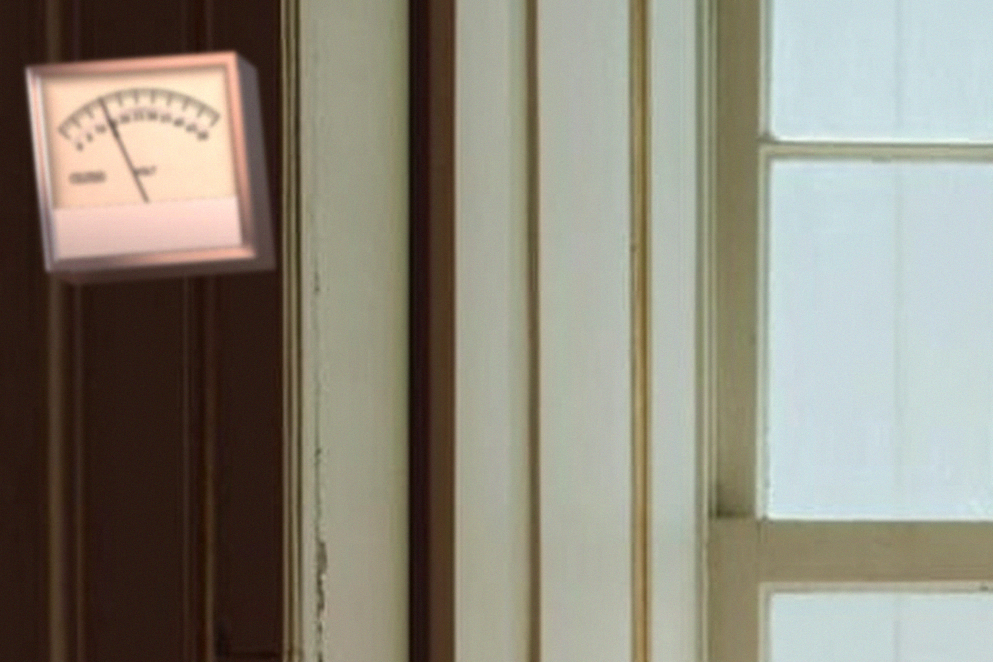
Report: 15V
